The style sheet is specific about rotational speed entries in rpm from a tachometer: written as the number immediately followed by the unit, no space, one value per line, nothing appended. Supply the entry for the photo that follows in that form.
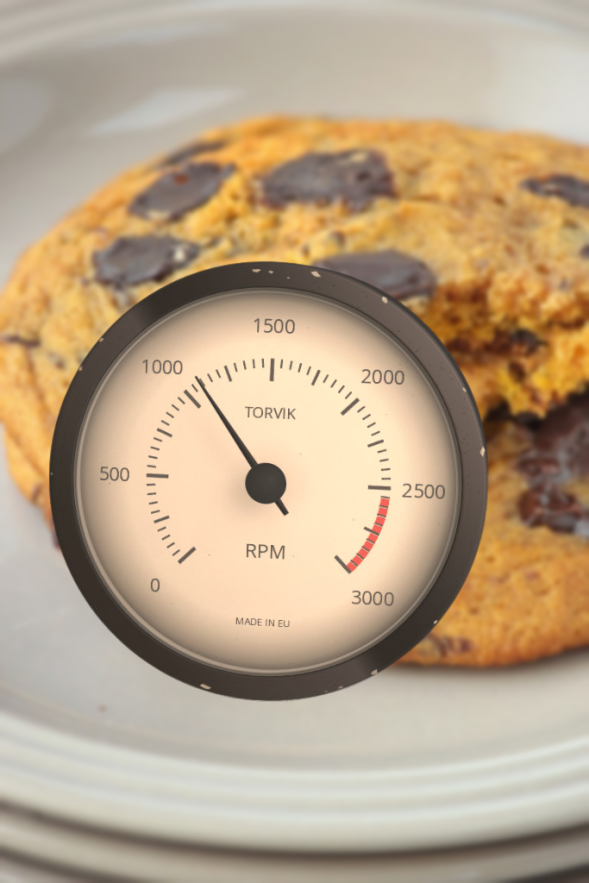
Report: 1100rpm
